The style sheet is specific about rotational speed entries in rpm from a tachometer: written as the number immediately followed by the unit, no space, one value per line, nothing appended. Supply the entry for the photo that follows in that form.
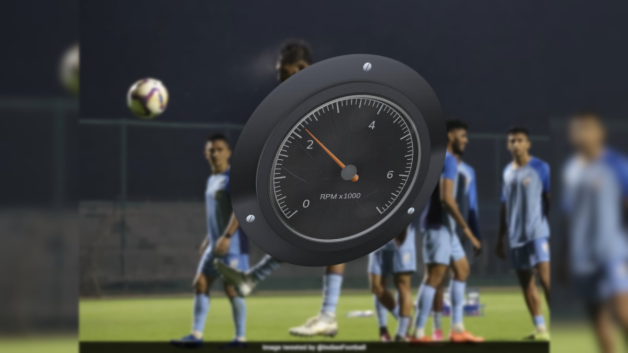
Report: 2200rpm
